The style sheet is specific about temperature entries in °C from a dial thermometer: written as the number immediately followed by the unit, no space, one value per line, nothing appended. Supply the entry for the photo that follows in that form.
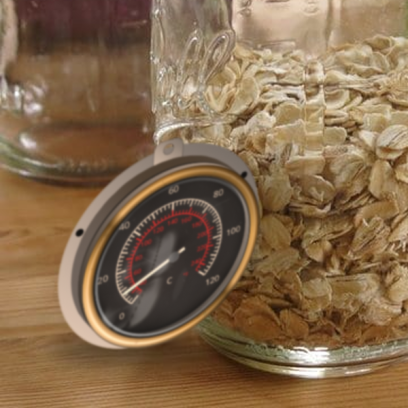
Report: 10°C
